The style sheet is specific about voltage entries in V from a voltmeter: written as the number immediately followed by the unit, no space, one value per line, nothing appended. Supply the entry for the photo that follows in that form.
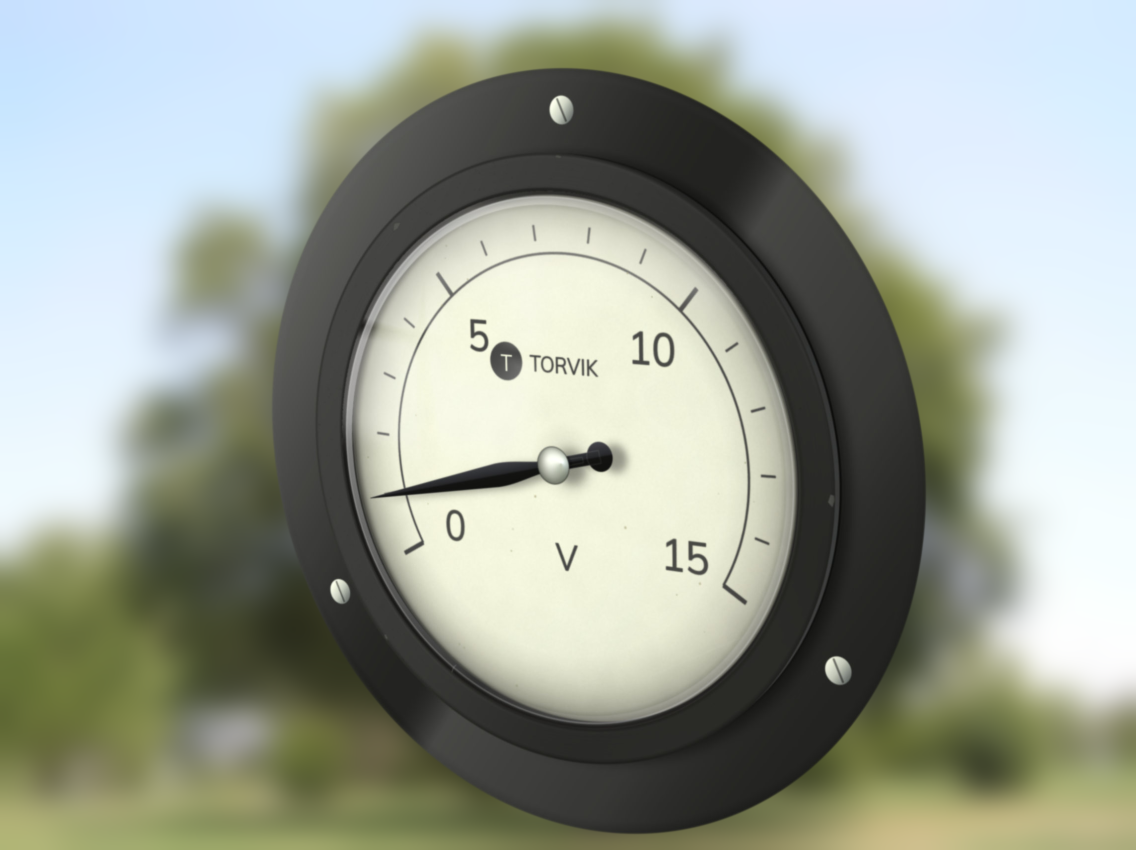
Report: 1V
